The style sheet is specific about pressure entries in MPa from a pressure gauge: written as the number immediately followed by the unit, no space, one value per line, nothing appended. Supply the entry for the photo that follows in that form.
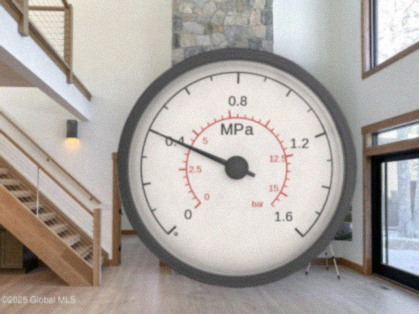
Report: 0.4MPa
